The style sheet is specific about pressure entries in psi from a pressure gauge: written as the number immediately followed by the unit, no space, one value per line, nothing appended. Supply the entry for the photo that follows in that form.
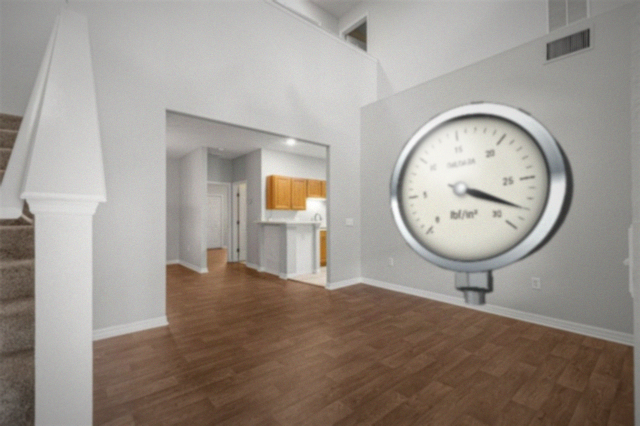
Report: 28psi
